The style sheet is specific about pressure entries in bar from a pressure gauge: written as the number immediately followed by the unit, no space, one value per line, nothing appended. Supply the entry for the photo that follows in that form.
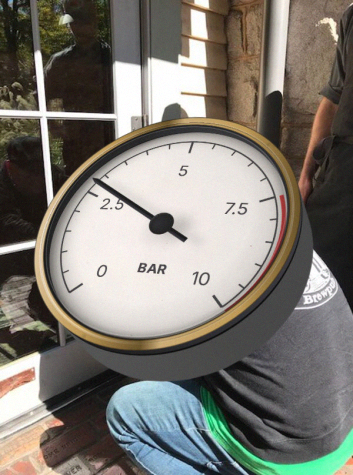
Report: 2.75bar
